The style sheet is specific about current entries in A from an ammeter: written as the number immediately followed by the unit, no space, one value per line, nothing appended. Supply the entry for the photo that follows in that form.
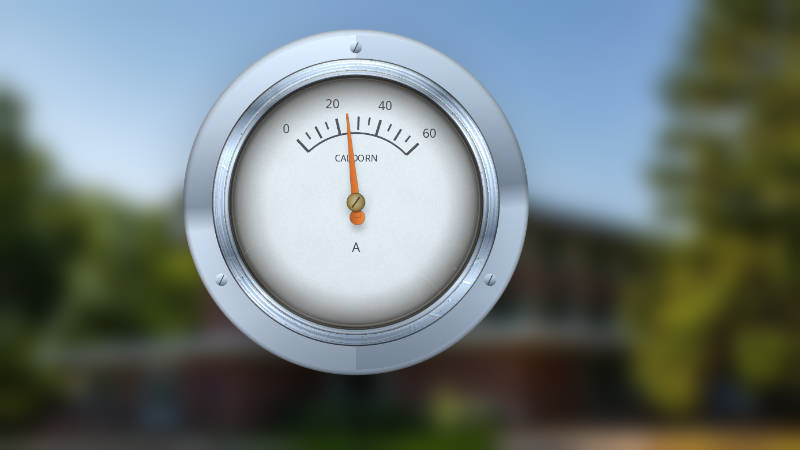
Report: 25A
